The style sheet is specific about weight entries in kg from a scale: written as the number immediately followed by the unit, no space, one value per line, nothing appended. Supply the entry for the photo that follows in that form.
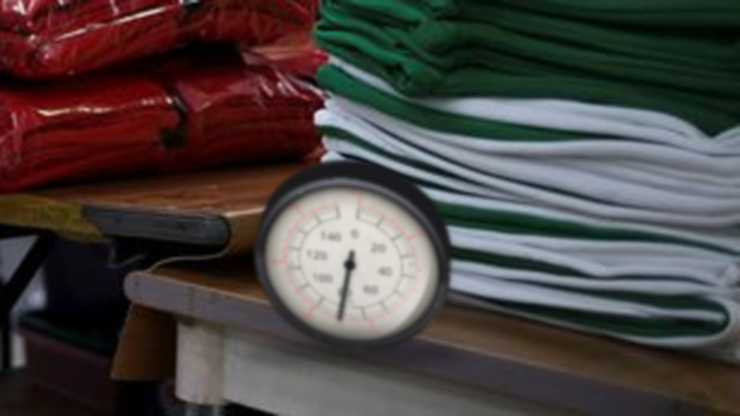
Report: 80kg
